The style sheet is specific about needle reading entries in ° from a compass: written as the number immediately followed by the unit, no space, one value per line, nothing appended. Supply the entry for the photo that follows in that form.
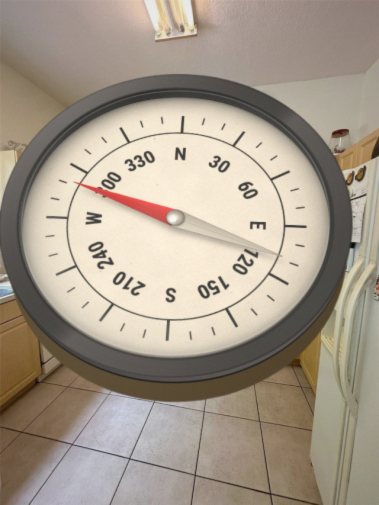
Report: 290°
